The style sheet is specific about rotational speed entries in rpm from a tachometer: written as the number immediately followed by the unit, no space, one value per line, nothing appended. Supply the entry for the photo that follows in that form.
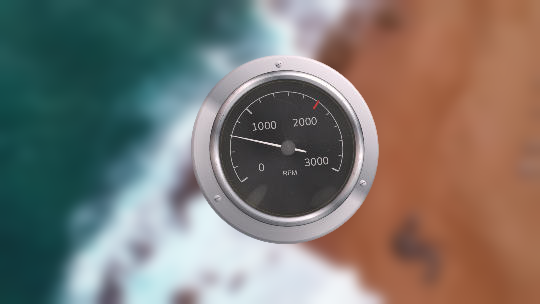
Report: 600rpm
